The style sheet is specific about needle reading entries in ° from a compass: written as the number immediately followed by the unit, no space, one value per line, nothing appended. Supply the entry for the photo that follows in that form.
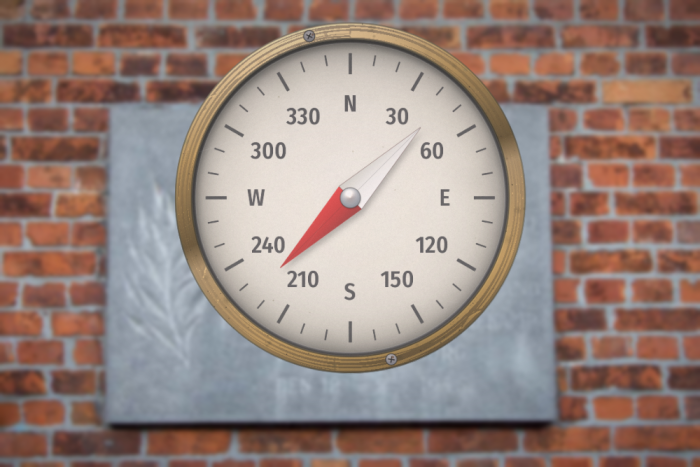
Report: 225°
